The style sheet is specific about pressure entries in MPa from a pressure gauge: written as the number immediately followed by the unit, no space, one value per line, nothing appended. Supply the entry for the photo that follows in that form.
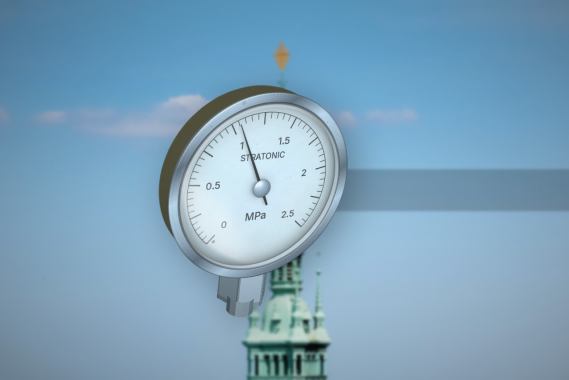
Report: 1.05MPa
